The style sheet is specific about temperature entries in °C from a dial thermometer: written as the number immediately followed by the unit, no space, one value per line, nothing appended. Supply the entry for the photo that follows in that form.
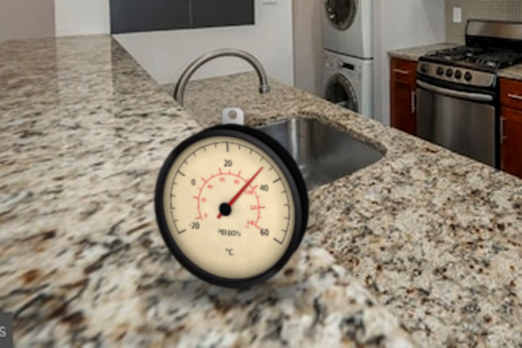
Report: 34°C
